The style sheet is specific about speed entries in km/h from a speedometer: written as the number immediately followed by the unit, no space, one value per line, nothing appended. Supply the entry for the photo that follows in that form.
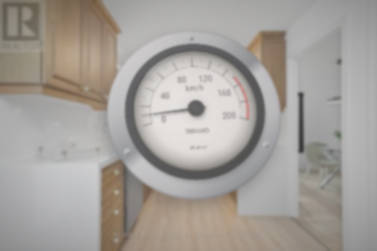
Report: 10km/h
